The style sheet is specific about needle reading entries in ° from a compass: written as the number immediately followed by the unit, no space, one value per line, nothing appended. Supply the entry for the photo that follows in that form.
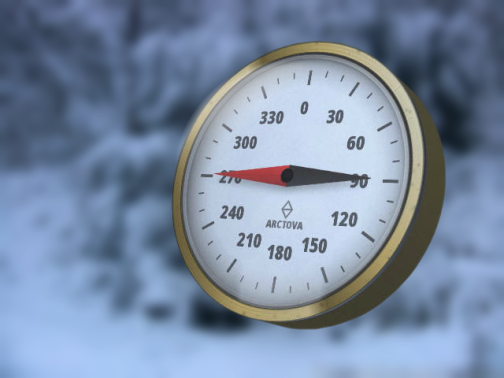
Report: 270°
